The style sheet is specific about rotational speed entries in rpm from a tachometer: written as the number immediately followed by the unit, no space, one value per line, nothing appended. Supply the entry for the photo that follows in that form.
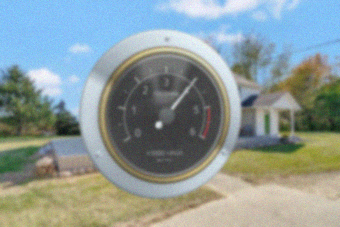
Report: 4000rpm
